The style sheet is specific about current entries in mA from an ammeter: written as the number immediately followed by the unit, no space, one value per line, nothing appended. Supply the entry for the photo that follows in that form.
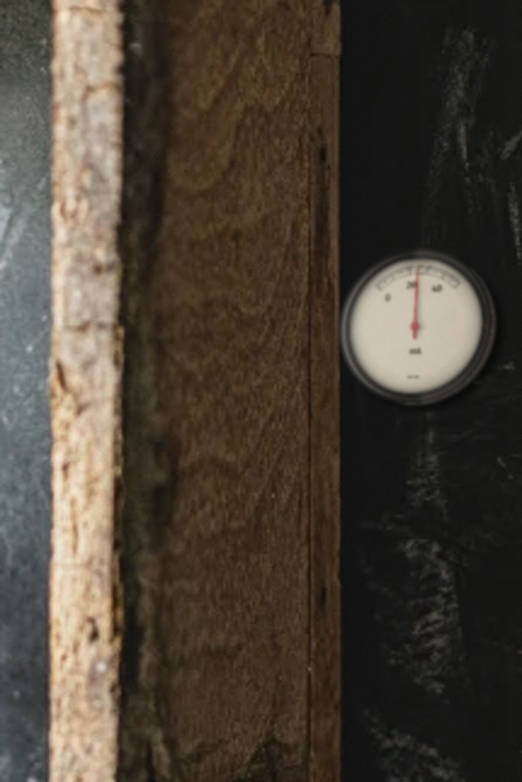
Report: 25mA
